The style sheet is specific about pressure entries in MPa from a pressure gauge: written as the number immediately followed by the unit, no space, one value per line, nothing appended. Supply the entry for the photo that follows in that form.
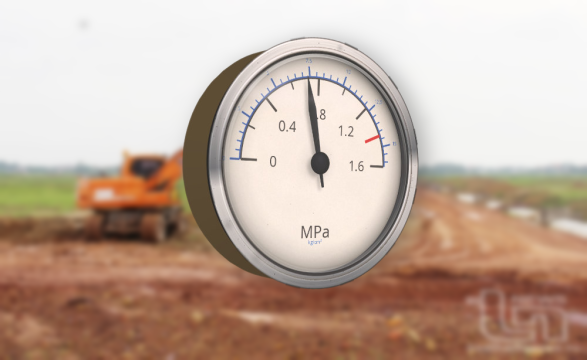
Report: 0.7MPa
